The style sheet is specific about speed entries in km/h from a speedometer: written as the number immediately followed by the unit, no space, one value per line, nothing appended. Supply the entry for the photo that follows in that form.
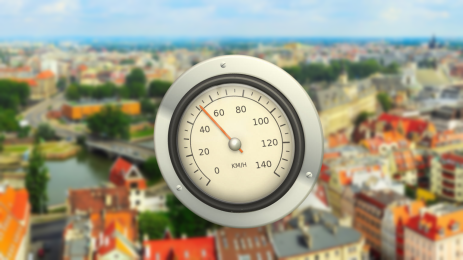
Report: 52.5km/h
